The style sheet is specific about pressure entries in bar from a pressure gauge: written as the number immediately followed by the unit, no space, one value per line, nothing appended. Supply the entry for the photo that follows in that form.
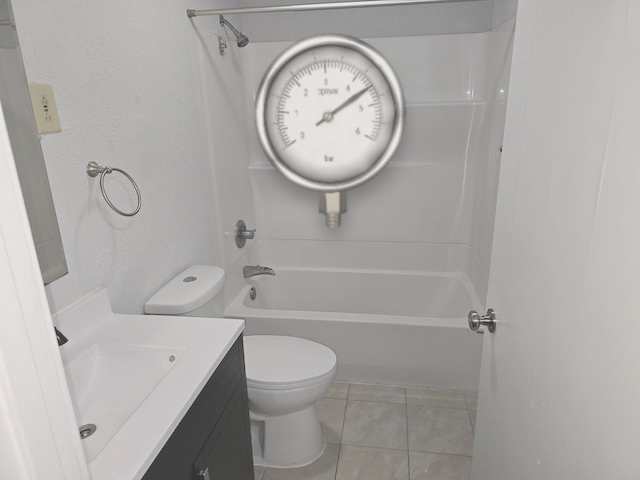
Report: 4.5bar
